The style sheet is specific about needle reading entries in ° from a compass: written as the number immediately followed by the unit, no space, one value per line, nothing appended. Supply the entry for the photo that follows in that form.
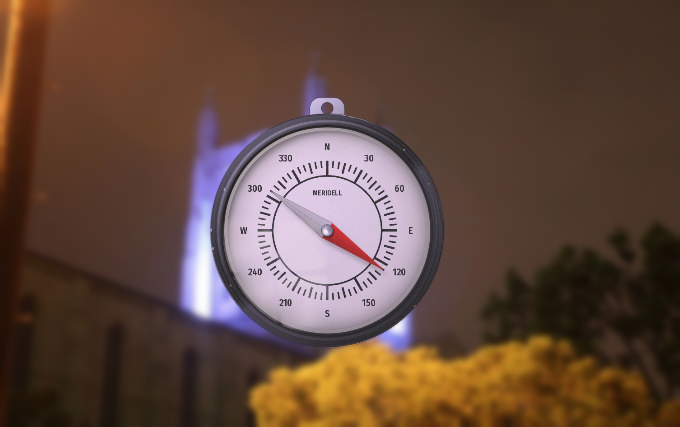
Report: 125°
